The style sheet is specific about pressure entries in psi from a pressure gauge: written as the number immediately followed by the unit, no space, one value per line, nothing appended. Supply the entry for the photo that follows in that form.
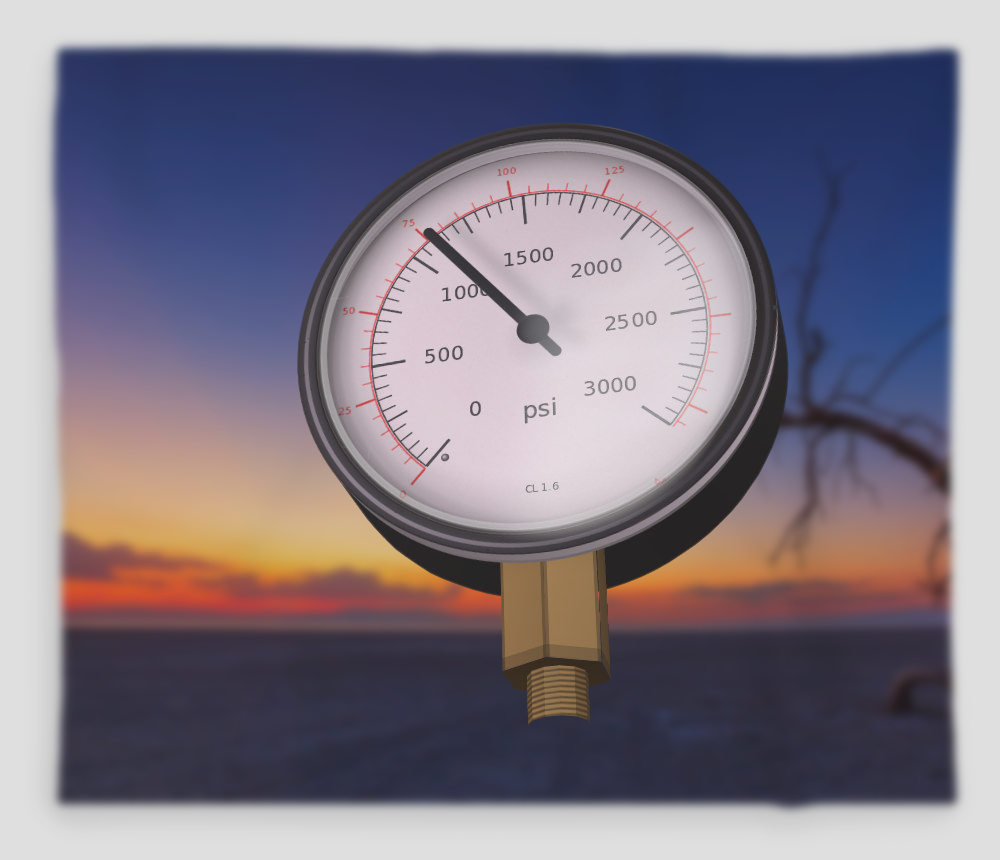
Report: 1100psi
